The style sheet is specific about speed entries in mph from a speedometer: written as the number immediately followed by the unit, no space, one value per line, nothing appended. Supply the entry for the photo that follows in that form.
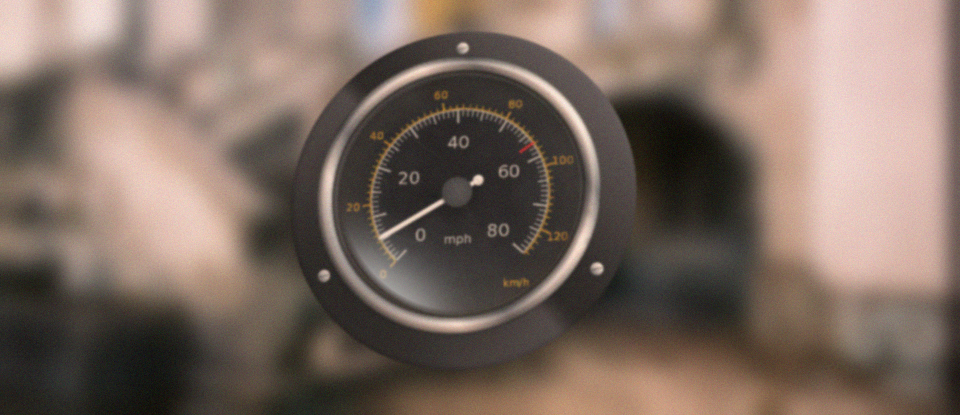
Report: 5mph
